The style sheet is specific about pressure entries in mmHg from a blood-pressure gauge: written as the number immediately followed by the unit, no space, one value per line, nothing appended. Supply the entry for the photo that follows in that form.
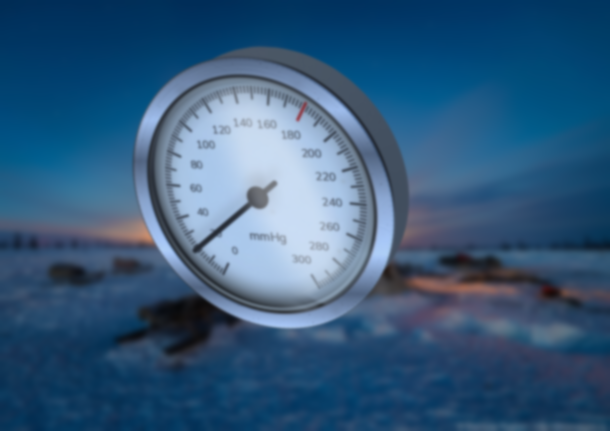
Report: 20mmHg
